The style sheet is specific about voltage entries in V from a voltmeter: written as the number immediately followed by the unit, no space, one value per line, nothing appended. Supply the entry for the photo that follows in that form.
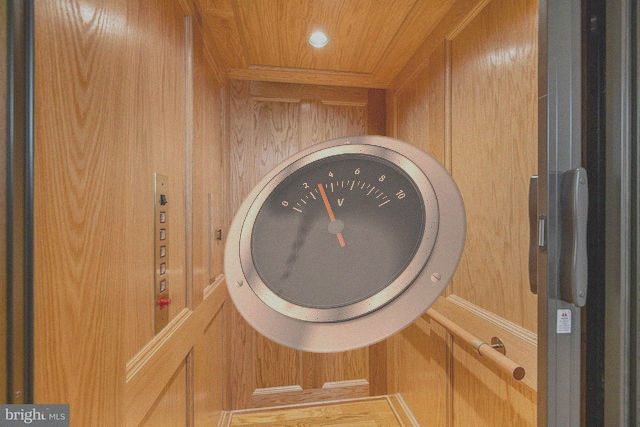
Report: 3V
